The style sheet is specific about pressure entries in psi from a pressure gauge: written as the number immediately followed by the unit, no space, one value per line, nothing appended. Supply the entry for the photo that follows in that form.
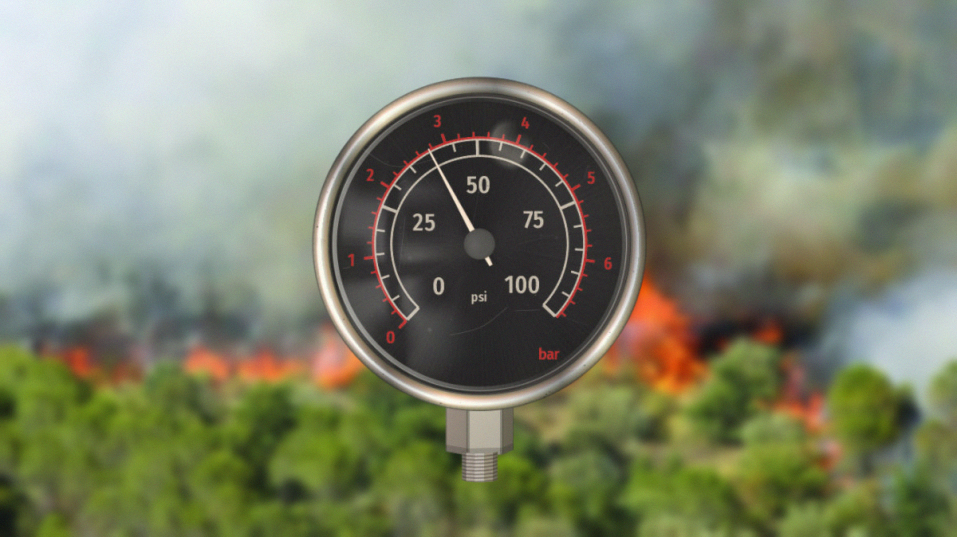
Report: 40psi
